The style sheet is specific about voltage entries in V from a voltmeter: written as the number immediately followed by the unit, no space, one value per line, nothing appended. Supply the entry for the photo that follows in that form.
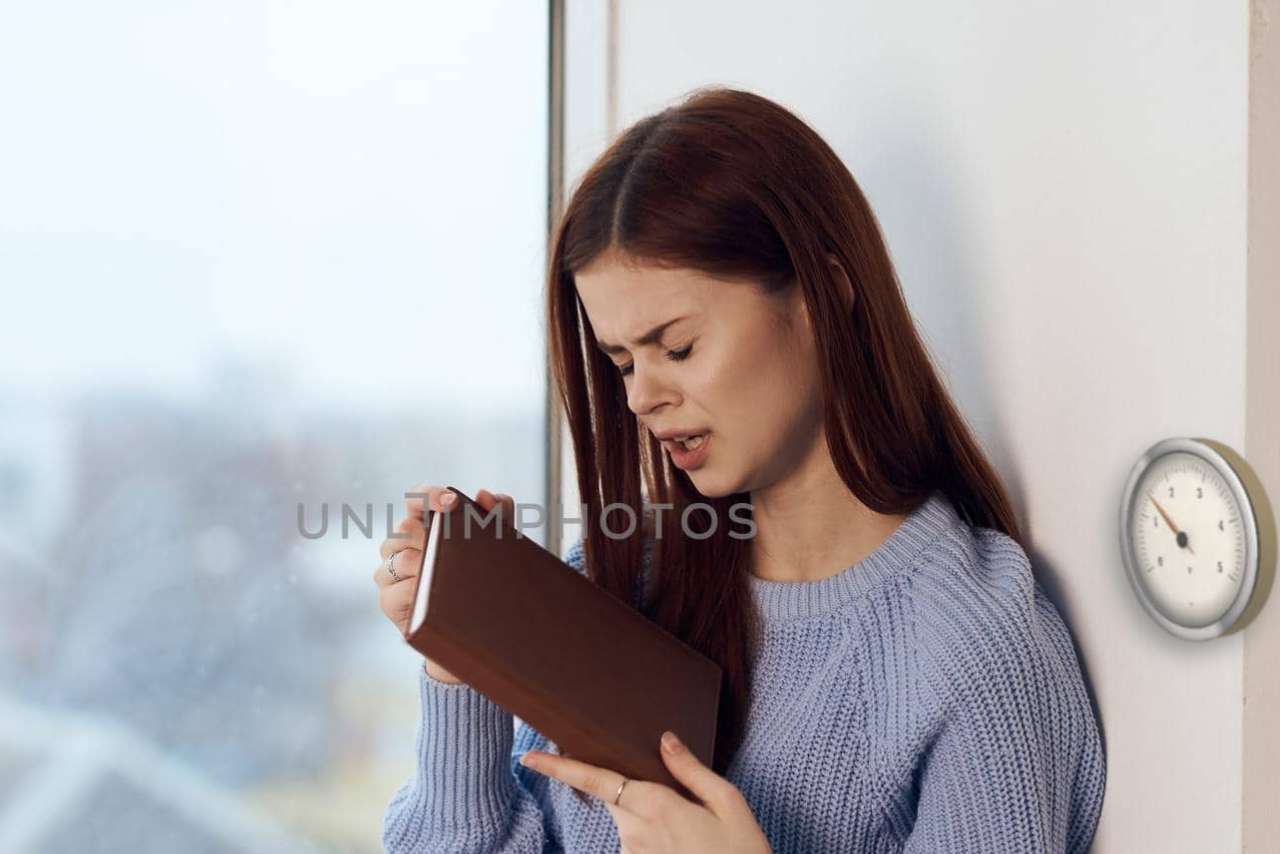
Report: 1.5V
